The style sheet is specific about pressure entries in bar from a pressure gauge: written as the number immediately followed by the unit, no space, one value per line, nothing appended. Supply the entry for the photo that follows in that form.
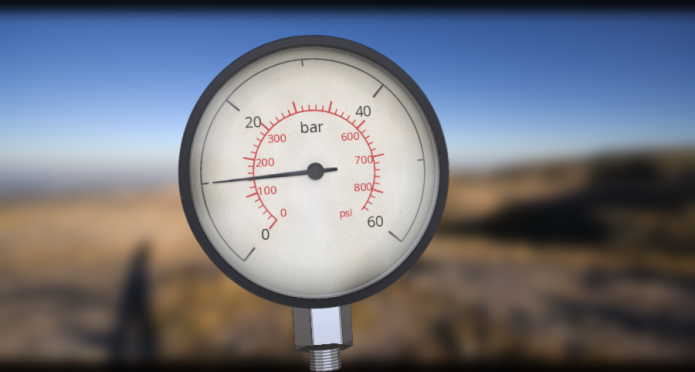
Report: 10bar
